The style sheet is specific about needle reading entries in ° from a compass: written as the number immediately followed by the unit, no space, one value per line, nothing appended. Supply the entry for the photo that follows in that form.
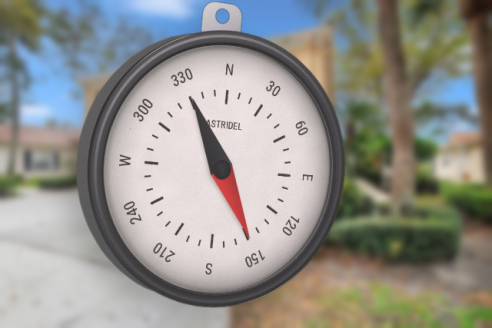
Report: 150°
